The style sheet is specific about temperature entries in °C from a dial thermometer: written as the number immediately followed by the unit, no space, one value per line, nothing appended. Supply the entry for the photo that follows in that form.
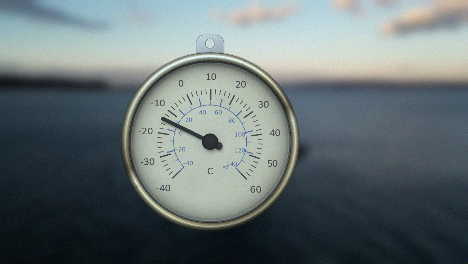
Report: -14°C
